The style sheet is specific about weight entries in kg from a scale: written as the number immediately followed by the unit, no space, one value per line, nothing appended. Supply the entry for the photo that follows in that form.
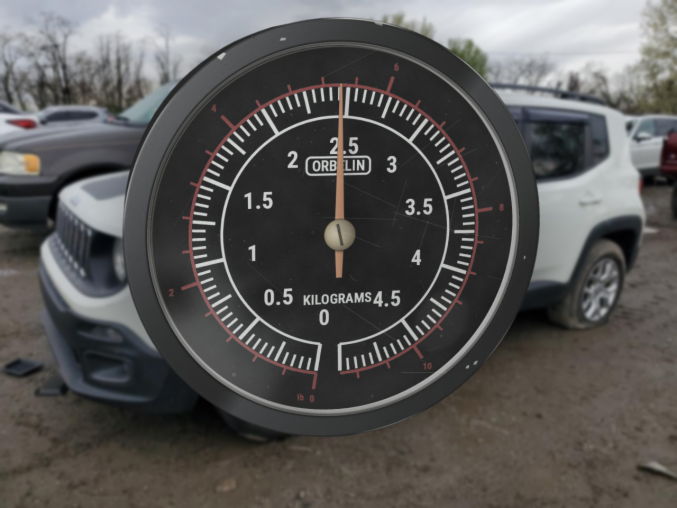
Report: 2.45kg
